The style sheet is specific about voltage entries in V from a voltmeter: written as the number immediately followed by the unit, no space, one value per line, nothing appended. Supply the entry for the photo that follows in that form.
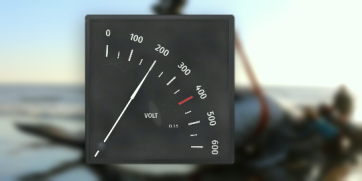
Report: 200V
